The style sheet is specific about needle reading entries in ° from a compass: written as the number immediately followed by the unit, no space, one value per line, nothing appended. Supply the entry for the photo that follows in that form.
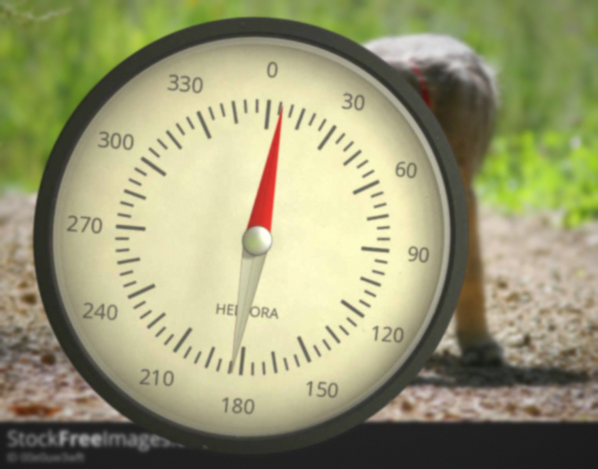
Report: 5°
